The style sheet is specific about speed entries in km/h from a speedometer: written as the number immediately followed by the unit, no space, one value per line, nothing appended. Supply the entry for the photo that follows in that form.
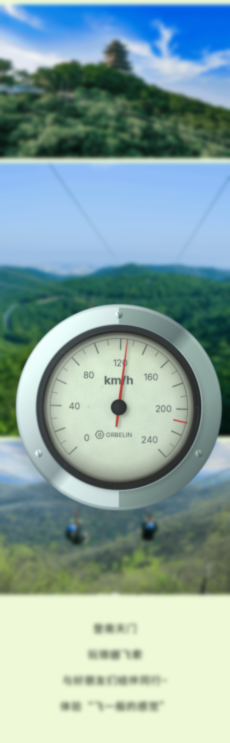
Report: 125km/h
